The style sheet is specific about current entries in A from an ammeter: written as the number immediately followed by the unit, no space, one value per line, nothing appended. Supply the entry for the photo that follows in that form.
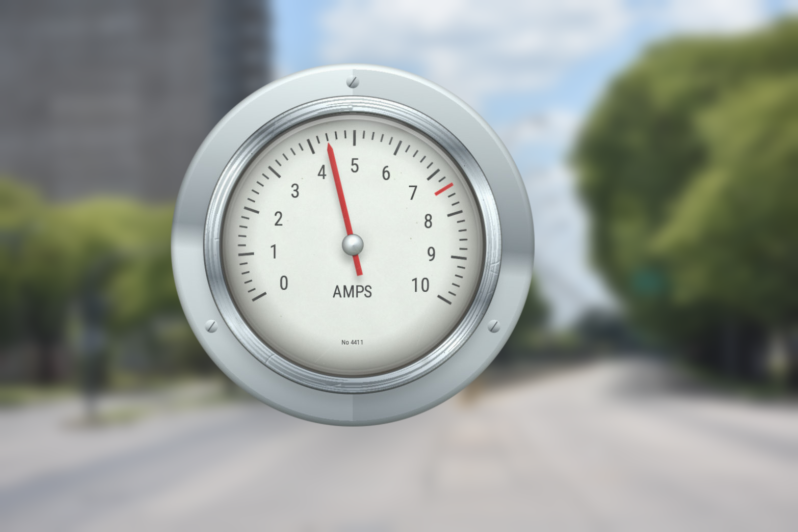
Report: 4.4A
